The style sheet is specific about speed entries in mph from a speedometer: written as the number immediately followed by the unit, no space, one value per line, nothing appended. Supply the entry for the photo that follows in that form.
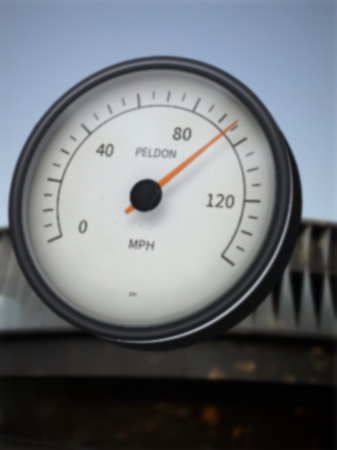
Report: 95mph
